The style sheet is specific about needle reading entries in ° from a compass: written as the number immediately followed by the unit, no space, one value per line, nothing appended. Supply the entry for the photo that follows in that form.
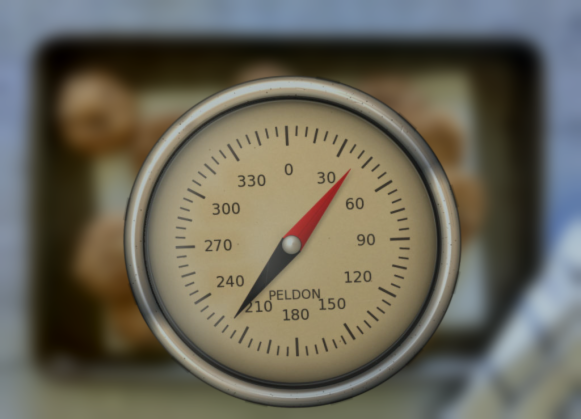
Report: 40°
